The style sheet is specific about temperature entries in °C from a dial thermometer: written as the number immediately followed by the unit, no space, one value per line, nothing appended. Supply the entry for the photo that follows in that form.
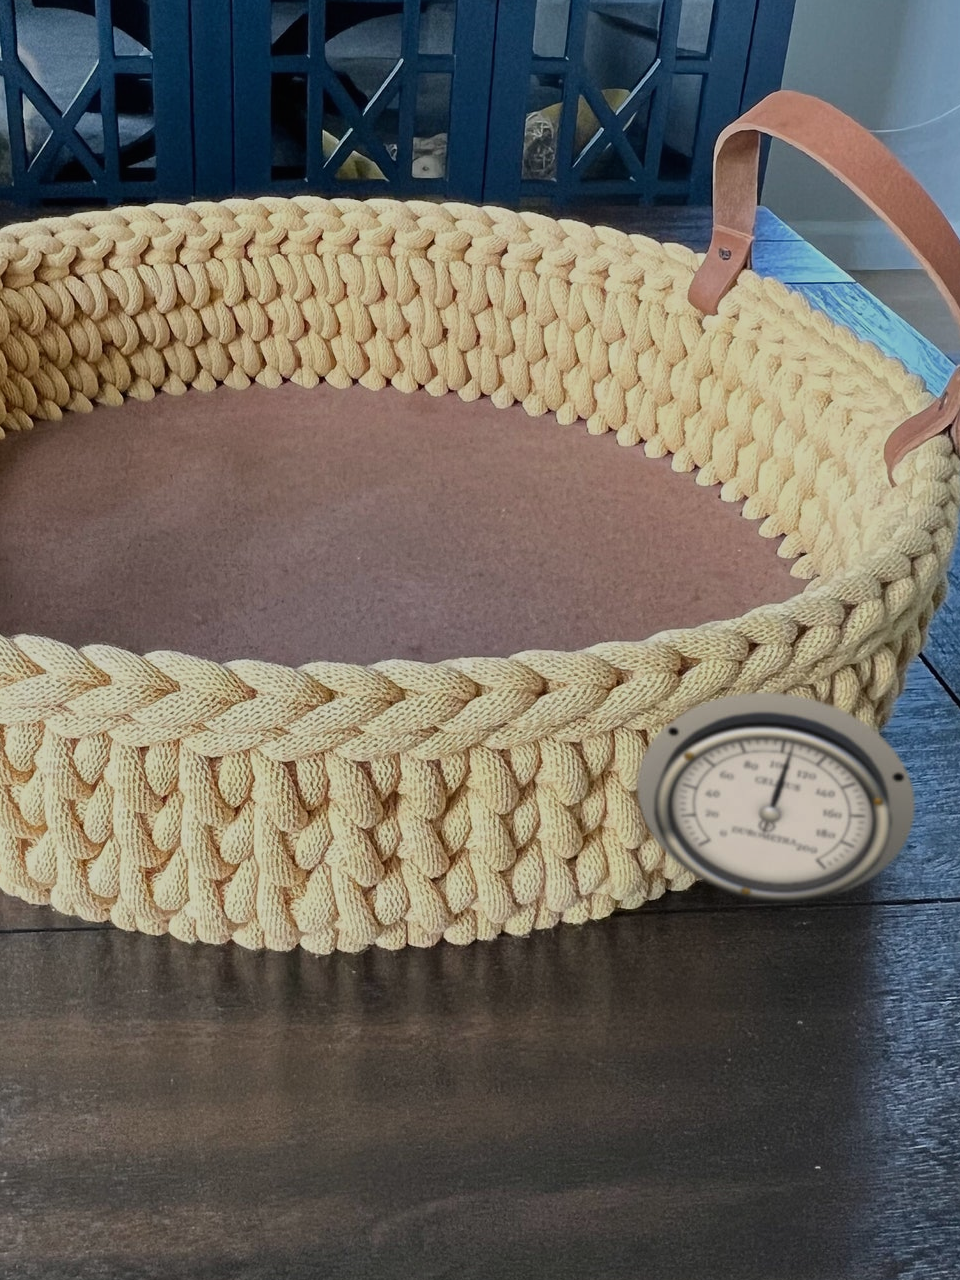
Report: 104°C
